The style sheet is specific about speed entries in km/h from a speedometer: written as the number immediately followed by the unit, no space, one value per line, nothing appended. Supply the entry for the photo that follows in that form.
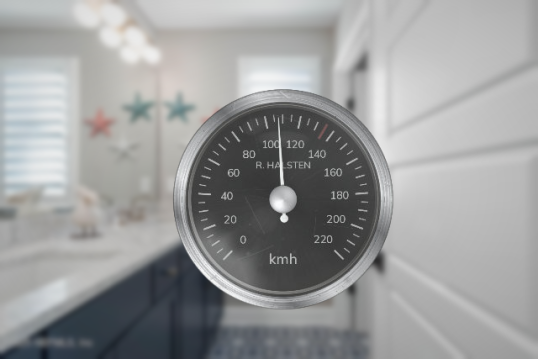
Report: 107.5km/h
